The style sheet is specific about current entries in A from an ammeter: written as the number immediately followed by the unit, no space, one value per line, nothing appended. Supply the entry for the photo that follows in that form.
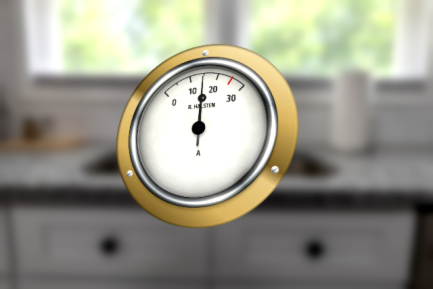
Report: 15A
